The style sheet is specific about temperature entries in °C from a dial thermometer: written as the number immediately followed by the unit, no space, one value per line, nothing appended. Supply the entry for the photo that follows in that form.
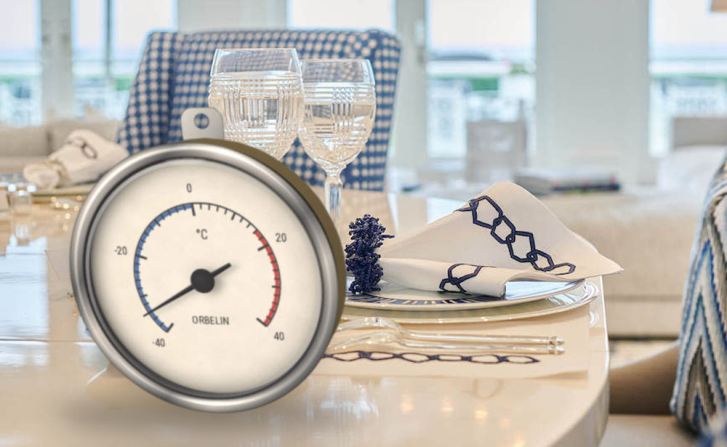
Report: -34°C
